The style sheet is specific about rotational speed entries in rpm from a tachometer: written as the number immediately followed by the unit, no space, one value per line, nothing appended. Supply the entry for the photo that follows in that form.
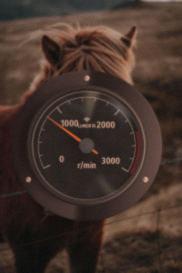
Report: 800rpm
